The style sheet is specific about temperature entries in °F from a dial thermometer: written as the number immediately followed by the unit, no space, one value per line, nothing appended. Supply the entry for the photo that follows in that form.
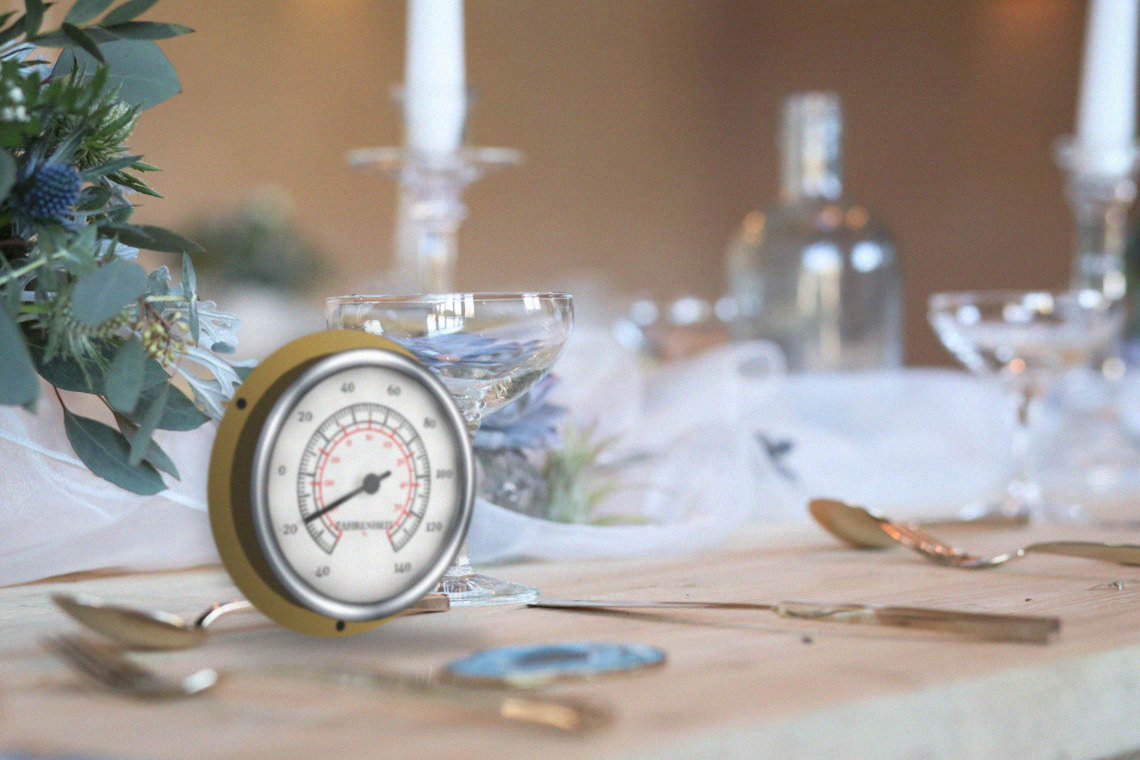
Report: -20°F
